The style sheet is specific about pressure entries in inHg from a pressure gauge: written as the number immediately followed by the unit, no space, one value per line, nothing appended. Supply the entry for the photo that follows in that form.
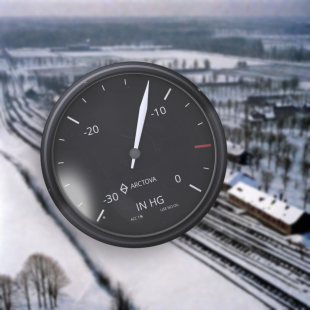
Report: -12inHg
